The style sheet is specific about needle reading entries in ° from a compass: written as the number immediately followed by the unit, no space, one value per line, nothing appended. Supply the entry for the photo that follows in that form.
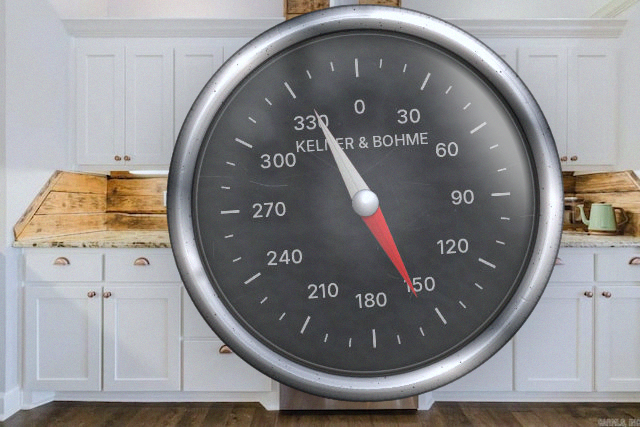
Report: 155°
